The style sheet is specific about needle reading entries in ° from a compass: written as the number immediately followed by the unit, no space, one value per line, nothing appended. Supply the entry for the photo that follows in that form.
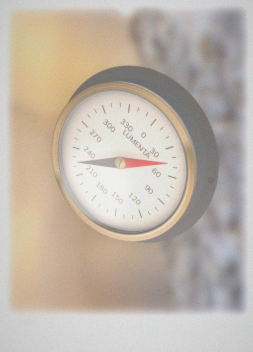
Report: 45°
